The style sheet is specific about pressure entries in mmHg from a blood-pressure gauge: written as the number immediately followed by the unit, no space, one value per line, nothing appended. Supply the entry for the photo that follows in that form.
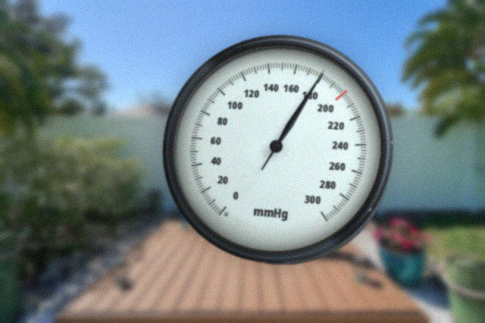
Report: 180mmHg
